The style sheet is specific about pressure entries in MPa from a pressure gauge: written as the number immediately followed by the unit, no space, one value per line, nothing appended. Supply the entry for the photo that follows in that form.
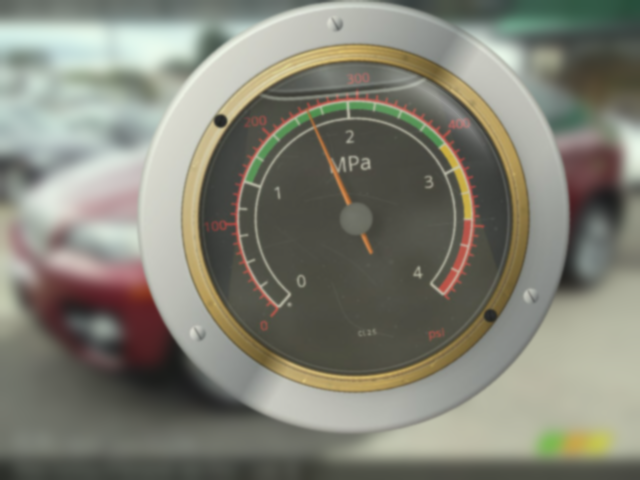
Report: 1.7MPa
